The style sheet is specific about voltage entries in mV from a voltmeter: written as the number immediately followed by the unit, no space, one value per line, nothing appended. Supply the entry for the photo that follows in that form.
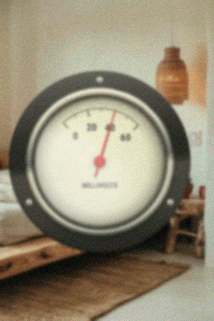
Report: 40mV
